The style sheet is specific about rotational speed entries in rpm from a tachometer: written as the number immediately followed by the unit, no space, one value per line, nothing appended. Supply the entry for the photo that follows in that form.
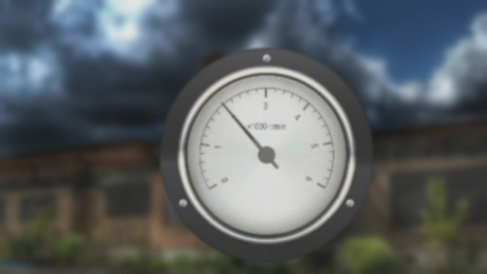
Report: 2000rpm
